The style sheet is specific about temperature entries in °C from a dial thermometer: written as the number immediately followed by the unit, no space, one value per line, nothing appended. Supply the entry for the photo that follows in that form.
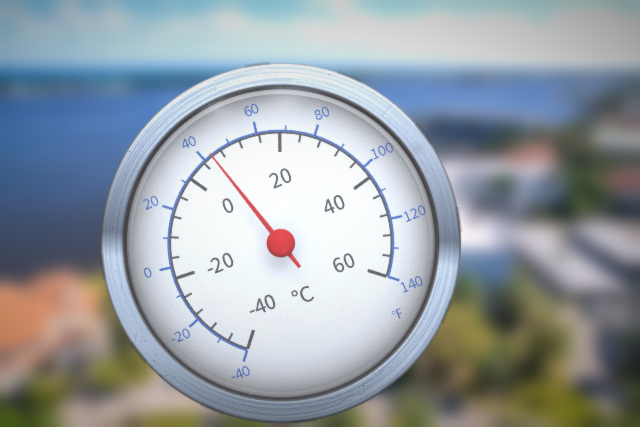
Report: 6°C
